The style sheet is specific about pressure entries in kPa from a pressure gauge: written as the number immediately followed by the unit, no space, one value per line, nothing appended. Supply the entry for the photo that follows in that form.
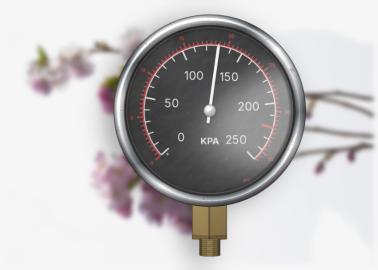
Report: 130kPa
